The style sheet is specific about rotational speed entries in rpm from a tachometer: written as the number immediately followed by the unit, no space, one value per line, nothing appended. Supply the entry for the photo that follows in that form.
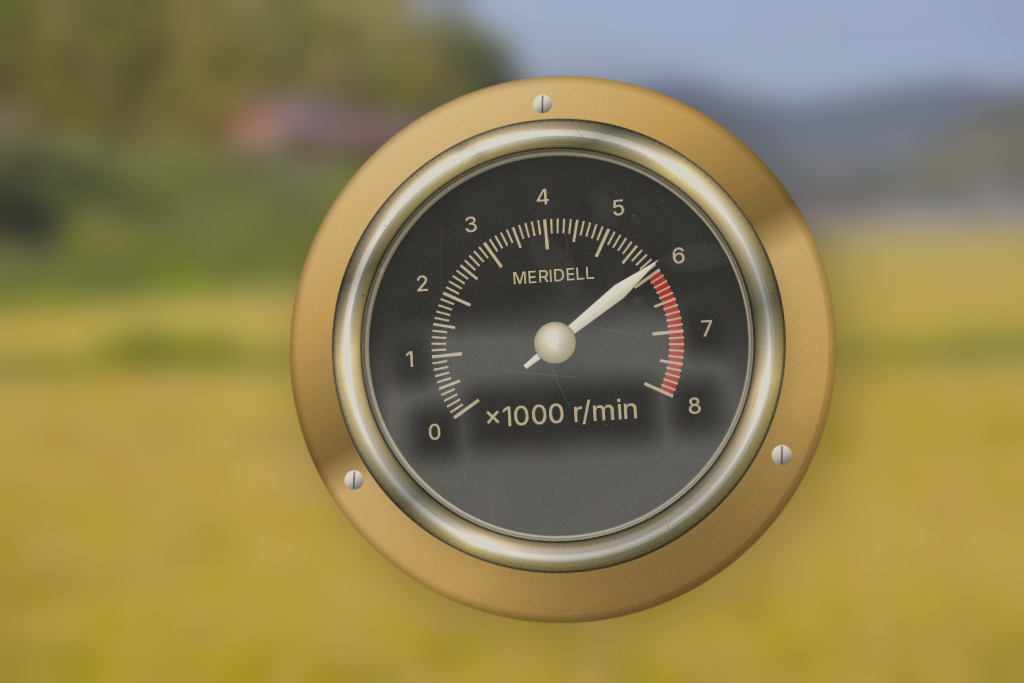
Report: 5900rpm
